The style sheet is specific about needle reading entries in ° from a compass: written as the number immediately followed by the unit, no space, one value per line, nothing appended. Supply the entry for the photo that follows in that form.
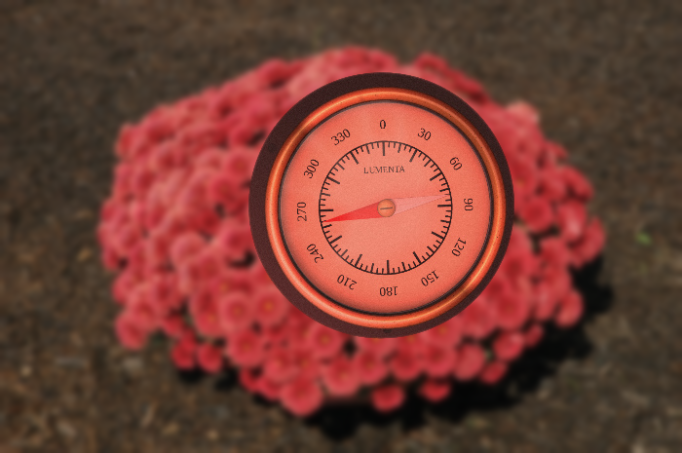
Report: 260°
